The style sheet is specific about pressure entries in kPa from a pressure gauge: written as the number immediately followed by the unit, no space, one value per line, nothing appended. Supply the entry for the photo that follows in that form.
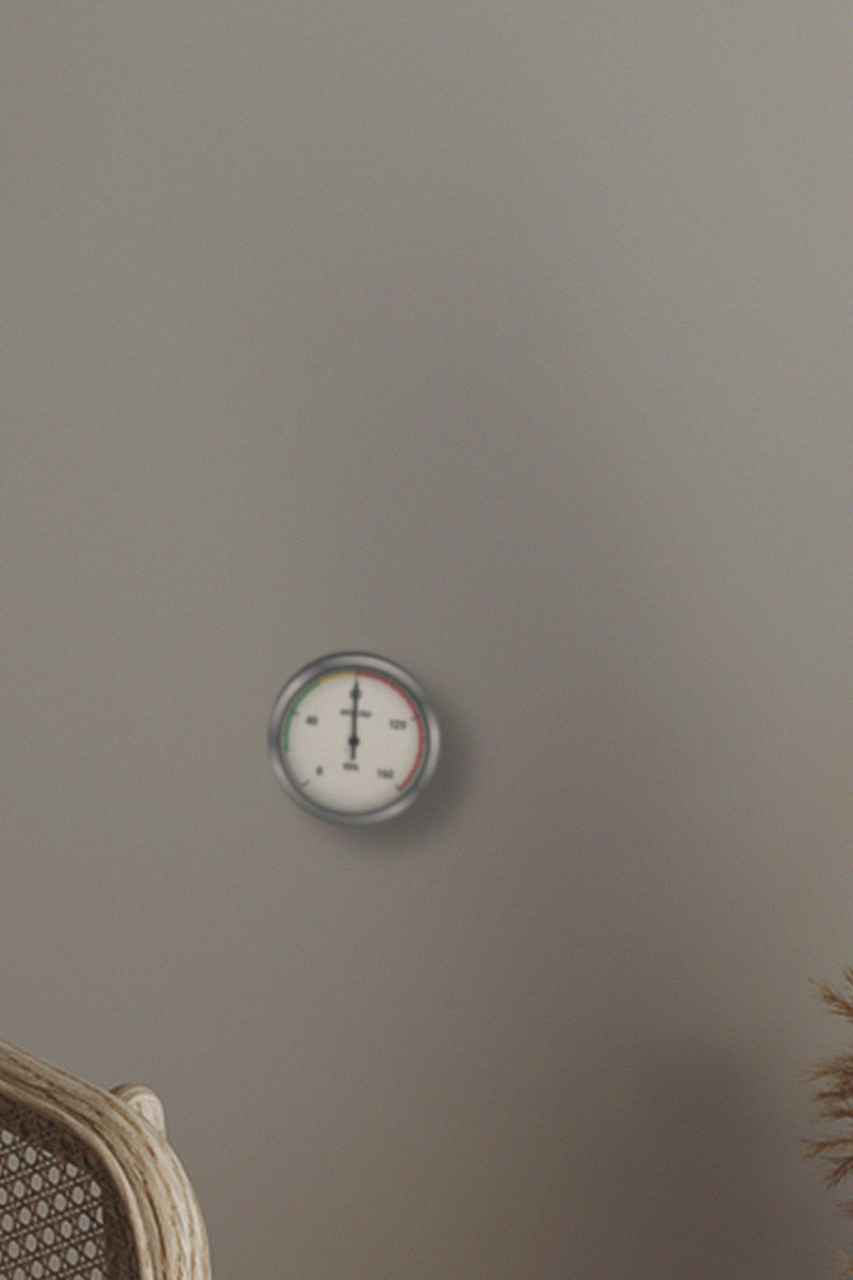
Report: 80kPa
